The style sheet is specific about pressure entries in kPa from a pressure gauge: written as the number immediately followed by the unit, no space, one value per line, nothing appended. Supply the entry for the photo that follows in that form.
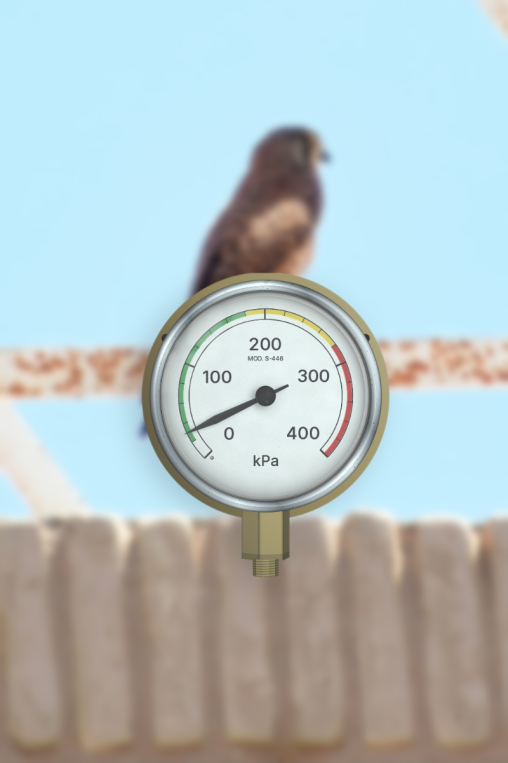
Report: 30kPa
